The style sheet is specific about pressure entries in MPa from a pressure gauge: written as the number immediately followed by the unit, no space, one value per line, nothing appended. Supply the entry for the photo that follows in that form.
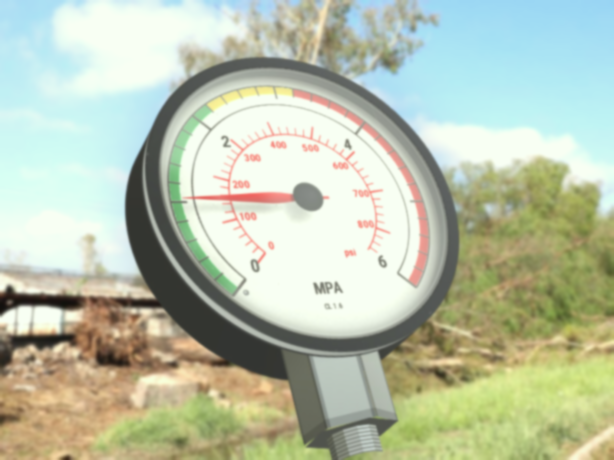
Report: 1MPa
